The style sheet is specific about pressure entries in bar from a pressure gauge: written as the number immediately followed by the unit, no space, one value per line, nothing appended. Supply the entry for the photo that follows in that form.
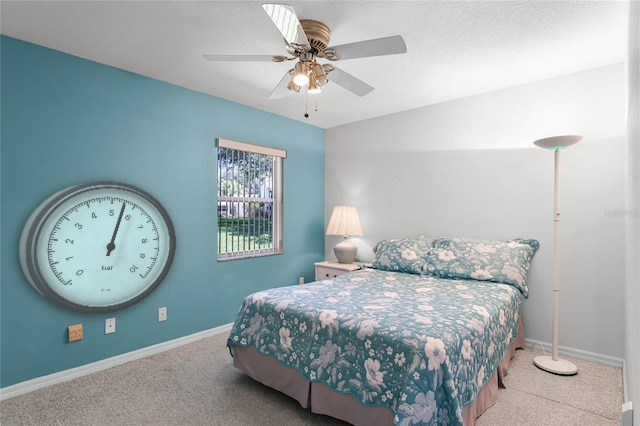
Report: 5.5bar
